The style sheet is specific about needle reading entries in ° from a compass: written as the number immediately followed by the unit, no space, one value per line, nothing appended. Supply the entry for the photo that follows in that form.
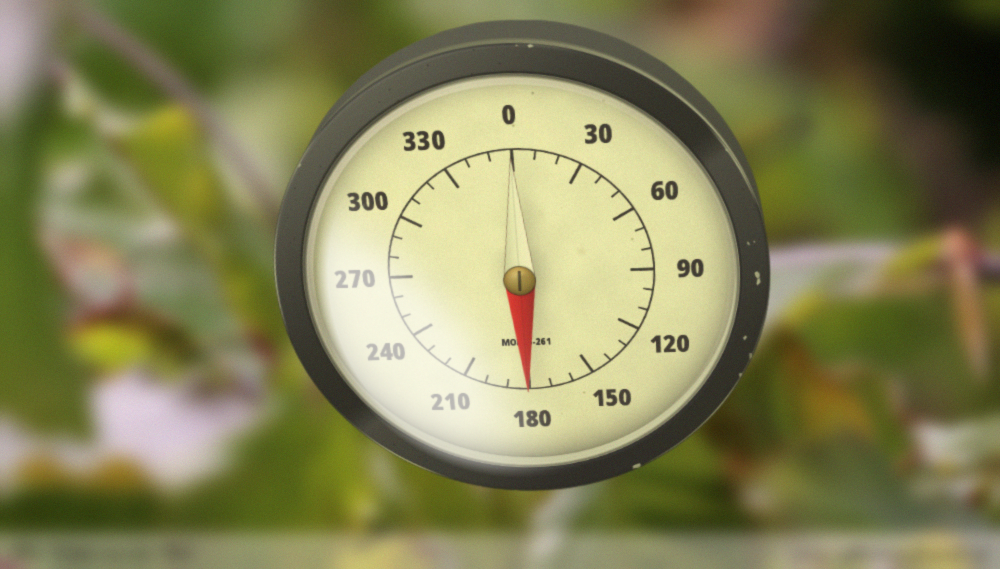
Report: 180°
